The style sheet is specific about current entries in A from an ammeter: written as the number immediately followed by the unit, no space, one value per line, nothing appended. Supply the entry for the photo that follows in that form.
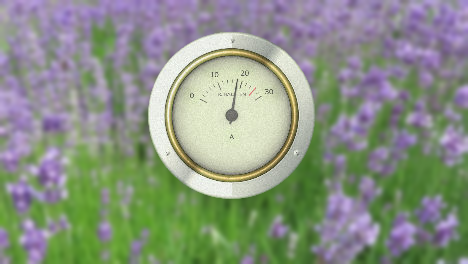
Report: 18A
